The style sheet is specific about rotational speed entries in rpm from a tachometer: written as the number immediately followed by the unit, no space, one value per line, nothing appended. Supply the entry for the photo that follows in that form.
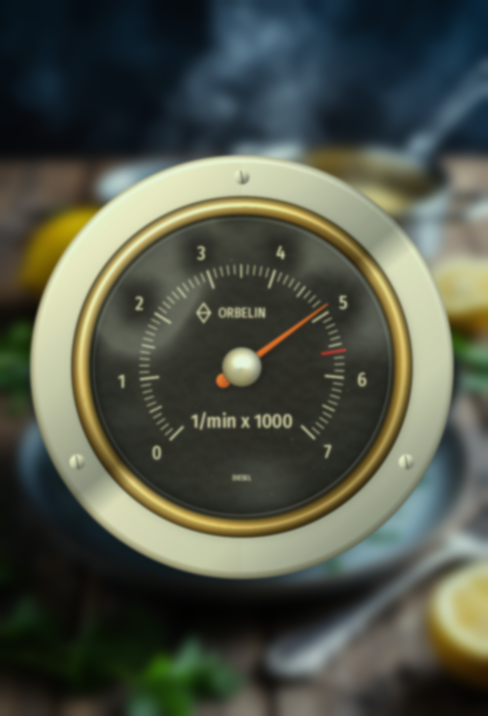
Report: 4900rpm
